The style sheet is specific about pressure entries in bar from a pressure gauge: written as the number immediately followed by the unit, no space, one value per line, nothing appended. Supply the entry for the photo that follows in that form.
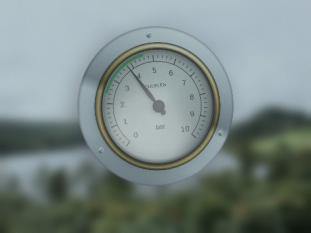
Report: 3.8bar
